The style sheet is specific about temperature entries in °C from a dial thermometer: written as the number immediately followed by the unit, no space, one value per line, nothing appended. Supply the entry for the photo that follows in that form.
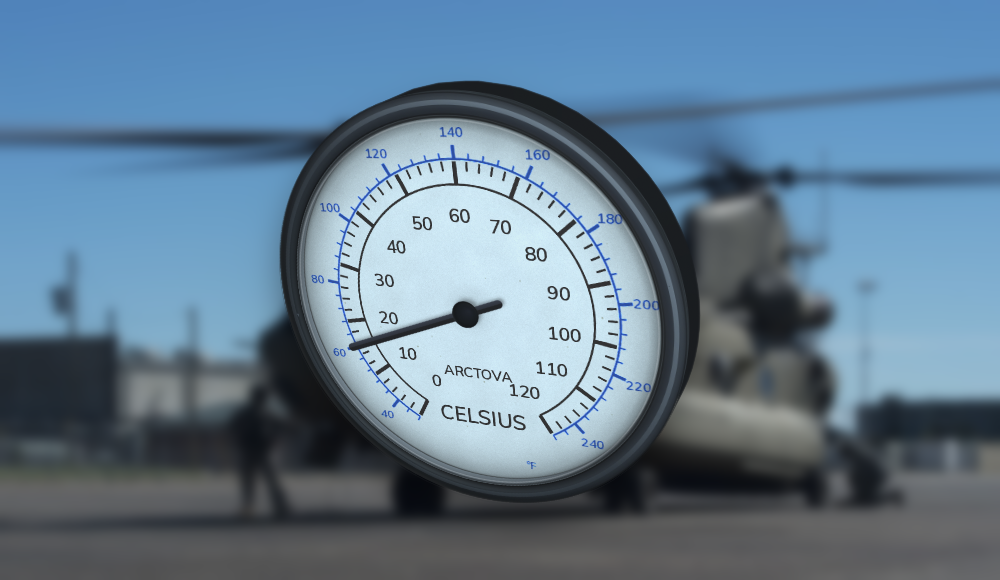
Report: 16°C
